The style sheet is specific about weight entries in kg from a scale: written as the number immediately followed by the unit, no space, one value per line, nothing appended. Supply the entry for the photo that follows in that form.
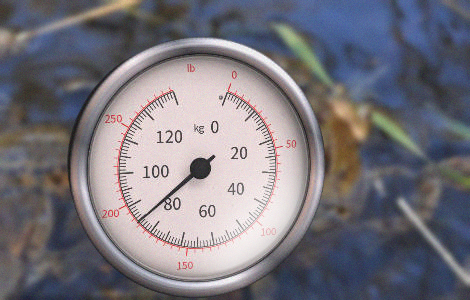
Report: 85kg
